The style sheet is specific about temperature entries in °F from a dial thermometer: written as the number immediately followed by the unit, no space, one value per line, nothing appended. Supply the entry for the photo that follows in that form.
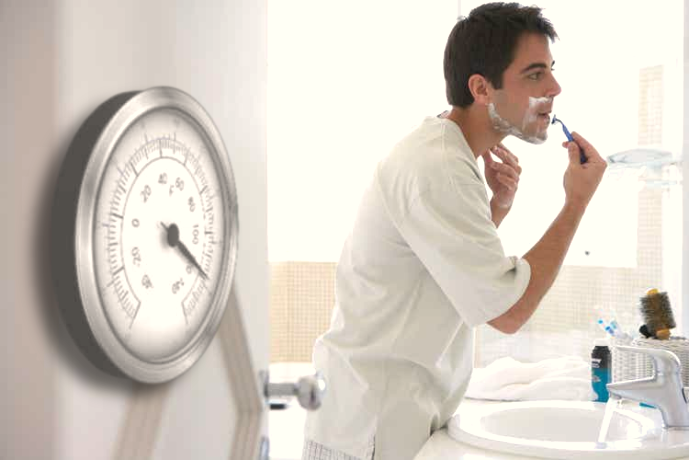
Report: 120°F
